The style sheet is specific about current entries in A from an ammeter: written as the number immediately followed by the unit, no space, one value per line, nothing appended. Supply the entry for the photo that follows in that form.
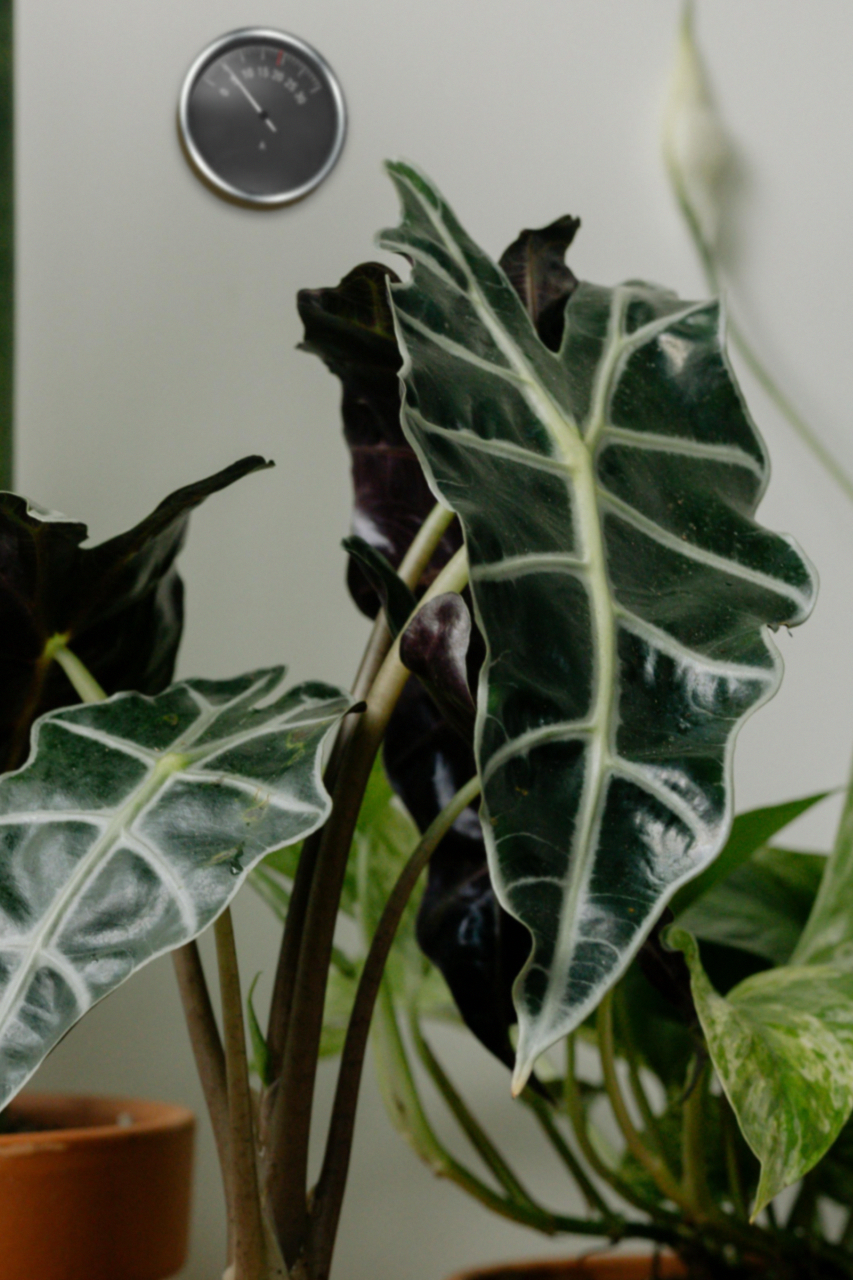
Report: 5A
